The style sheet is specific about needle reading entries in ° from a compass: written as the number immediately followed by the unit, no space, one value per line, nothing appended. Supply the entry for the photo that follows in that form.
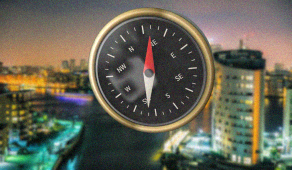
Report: 40°
